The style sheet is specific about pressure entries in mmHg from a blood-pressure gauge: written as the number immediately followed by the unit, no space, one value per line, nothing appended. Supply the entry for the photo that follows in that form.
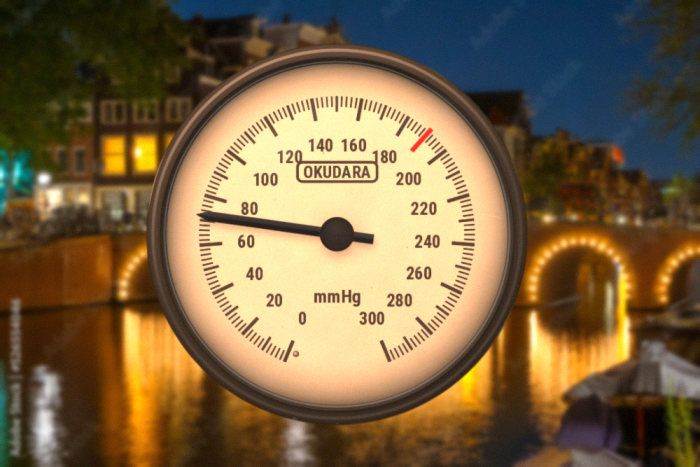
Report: 72mmHg
